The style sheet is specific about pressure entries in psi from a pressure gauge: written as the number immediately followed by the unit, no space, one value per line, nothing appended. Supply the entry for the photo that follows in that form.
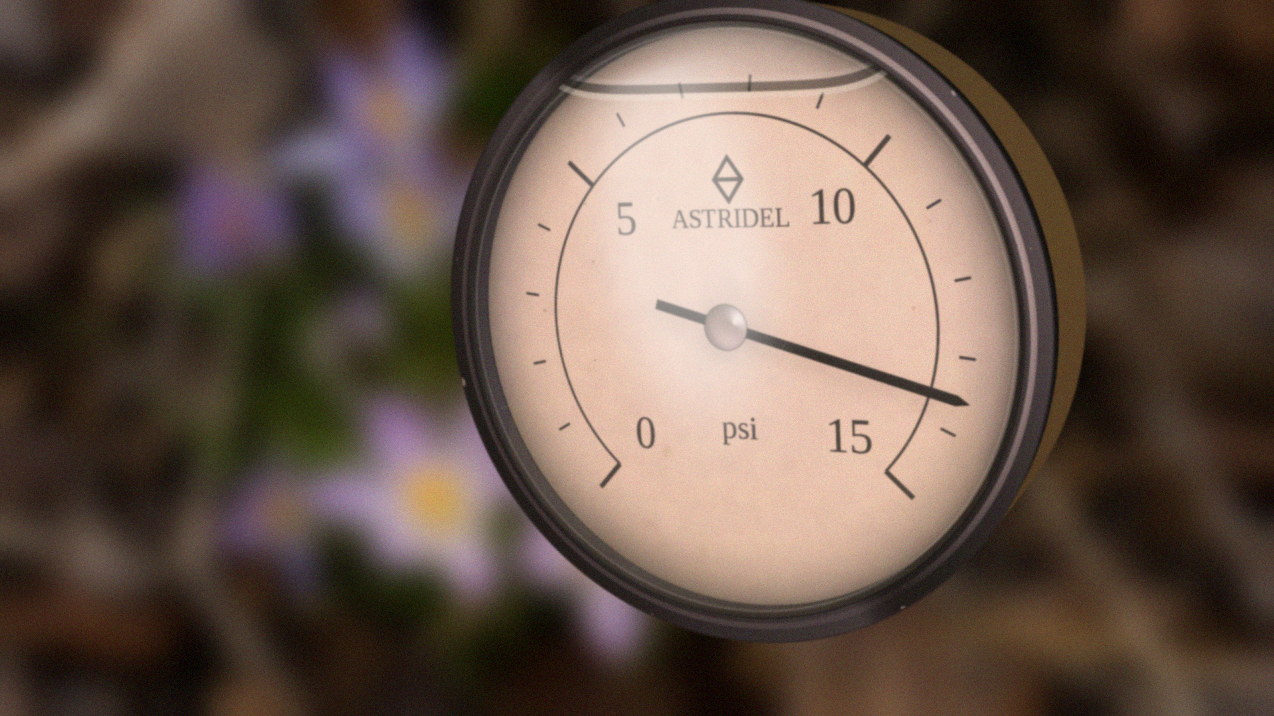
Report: 13.5psi
